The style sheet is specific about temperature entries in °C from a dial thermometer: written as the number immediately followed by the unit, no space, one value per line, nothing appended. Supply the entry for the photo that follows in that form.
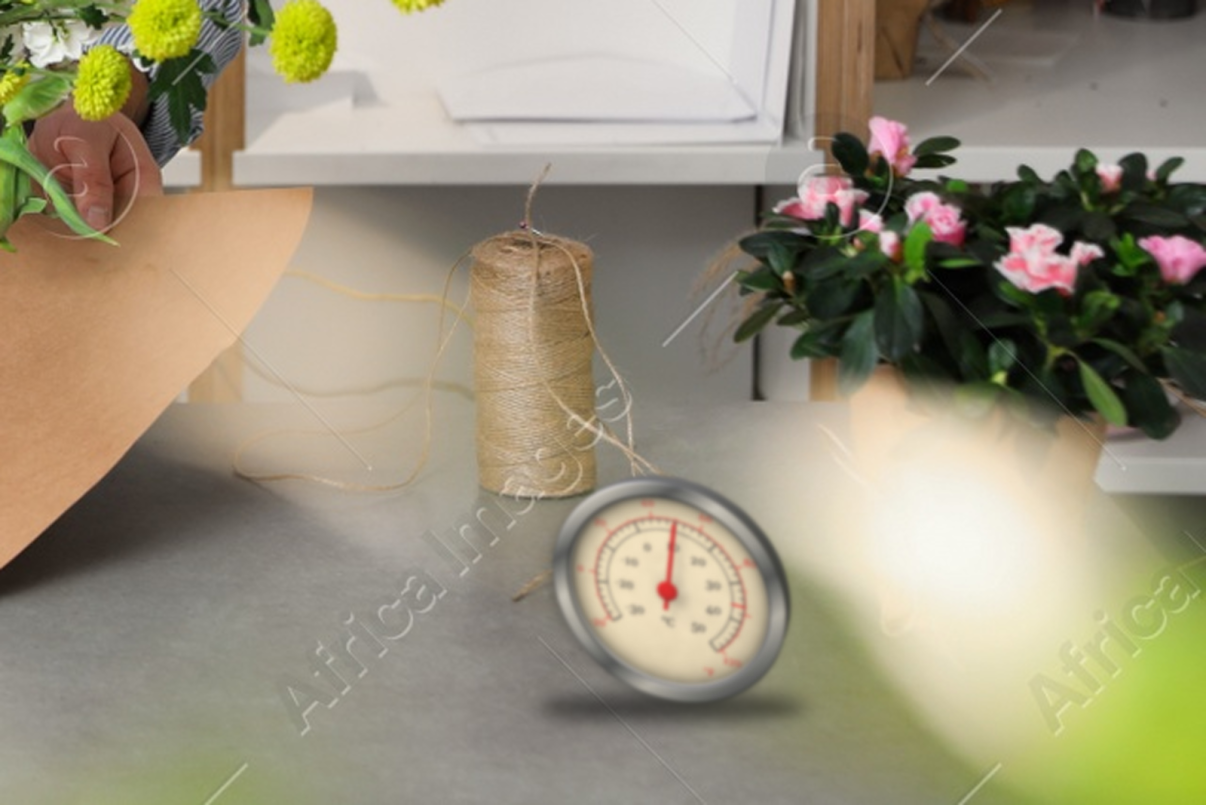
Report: 10°C
